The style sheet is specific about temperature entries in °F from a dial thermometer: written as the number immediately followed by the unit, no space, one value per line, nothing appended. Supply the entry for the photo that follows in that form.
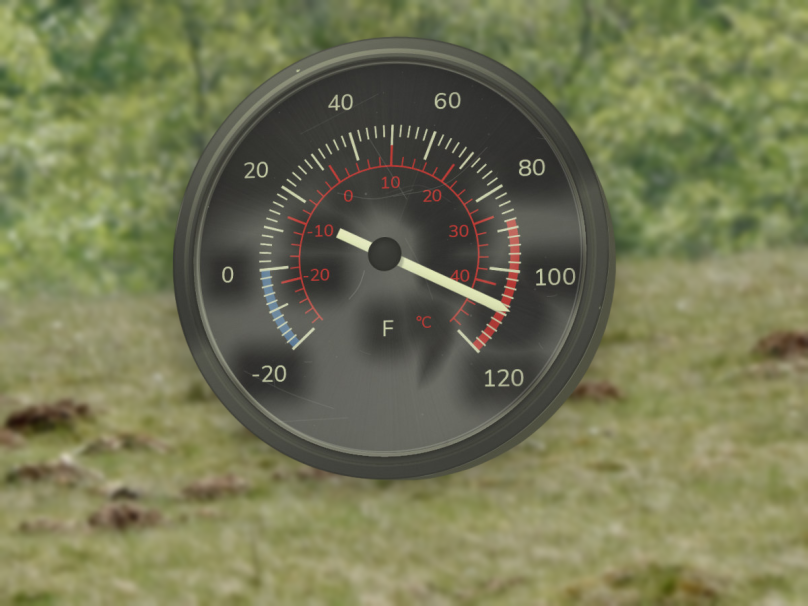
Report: 109°F
